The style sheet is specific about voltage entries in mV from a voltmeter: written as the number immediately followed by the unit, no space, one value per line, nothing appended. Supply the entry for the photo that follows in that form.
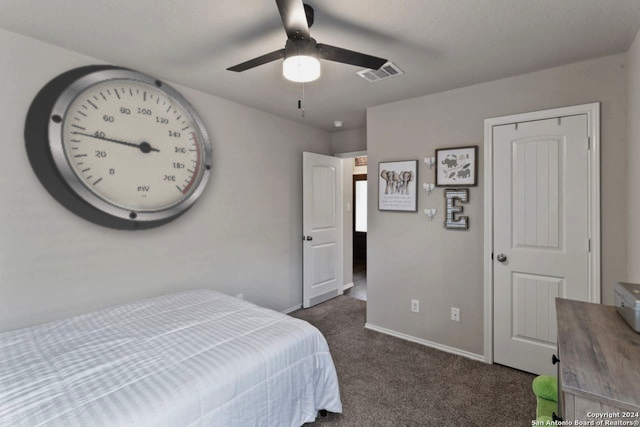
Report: 35mV
